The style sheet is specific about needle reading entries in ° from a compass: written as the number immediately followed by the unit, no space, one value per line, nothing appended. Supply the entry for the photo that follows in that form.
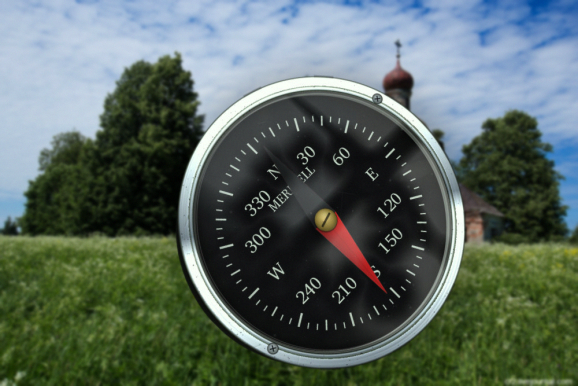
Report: 185°
